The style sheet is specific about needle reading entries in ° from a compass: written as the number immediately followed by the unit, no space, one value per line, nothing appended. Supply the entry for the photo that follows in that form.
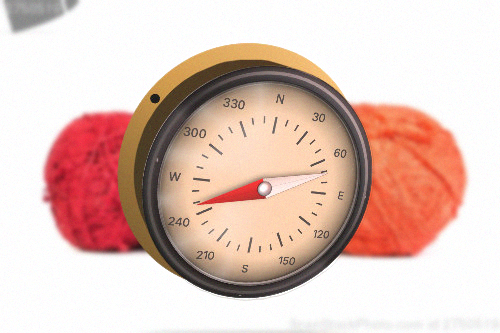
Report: 250°
